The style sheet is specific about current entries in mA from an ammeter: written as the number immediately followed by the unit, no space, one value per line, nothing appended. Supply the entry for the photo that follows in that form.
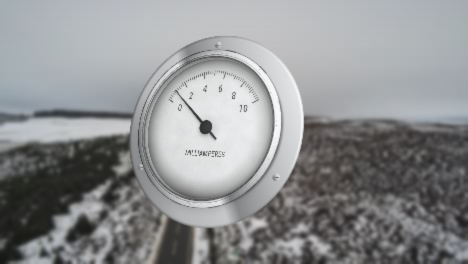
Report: 1mA
